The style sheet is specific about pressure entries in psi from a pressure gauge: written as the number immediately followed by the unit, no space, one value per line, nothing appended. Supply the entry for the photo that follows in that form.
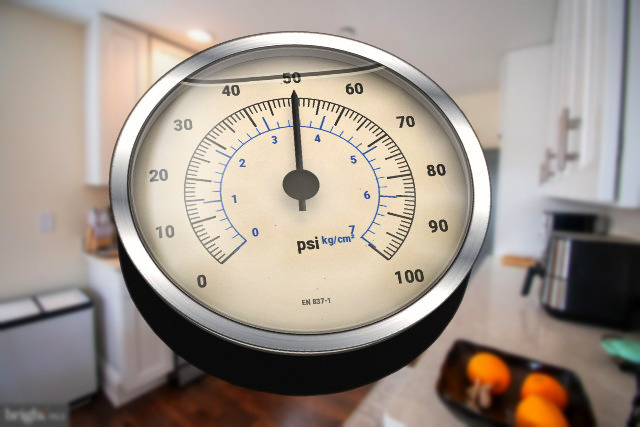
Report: 50psi
